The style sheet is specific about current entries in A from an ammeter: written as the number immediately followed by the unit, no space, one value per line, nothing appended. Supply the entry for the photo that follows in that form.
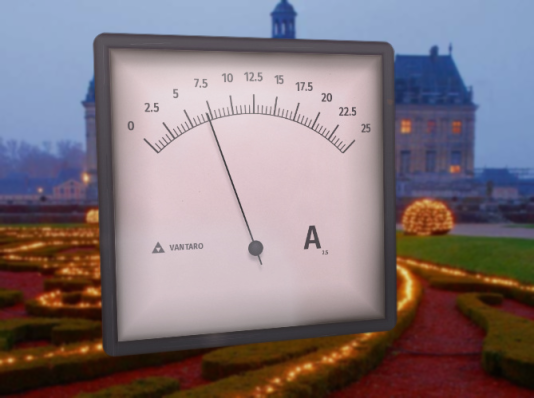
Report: 7A
